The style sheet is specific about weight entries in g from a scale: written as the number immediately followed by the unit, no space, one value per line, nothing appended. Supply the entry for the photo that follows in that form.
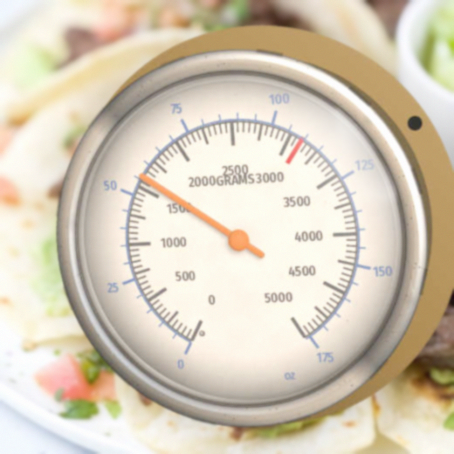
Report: 1600g
